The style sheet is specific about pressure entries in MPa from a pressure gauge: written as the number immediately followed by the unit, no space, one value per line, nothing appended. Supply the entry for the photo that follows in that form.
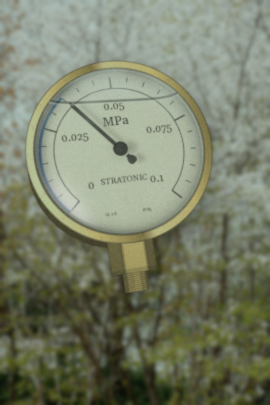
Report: 0.035MPa
